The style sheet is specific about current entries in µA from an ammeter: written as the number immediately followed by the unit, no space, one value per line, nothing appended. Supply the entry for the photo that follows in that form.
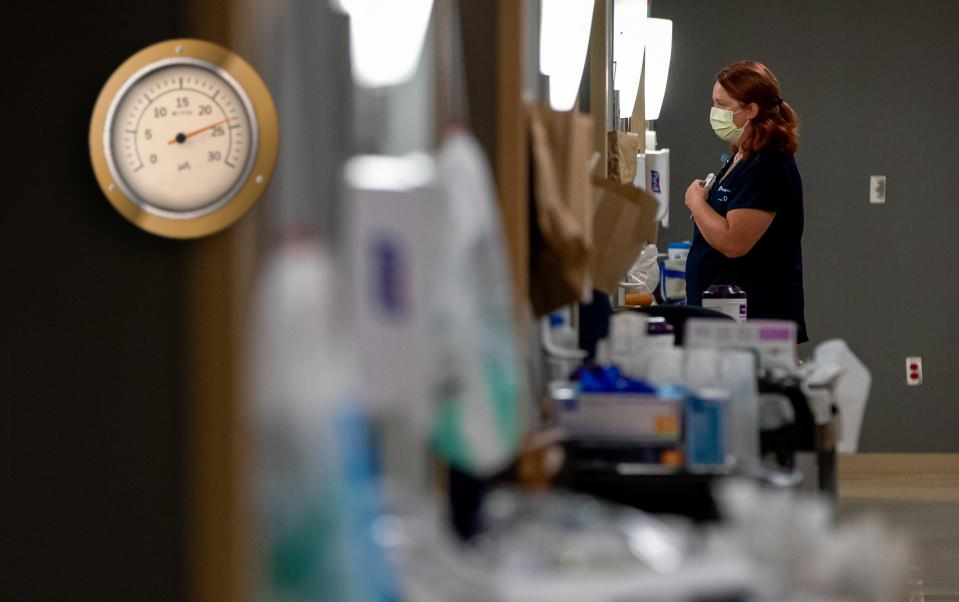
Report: 24µA
